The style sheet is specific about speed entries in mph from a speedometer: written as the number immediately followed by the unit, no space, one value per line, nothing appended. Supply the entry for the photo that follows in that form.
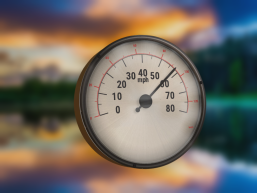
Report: 57.5mph
